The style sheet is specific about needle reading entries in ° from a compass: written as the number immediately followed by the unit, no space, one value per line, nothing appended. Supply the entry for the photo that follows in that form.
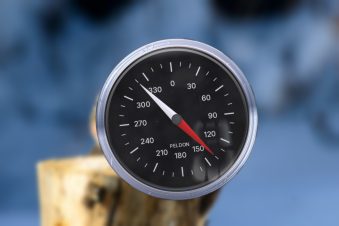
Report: 140°
